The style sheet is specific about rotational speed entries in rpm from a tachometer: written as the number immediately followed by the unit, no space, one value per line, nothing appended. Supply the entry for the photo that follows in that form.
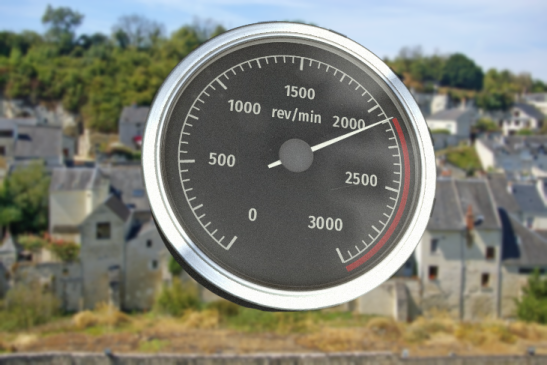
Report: 2100rpm
